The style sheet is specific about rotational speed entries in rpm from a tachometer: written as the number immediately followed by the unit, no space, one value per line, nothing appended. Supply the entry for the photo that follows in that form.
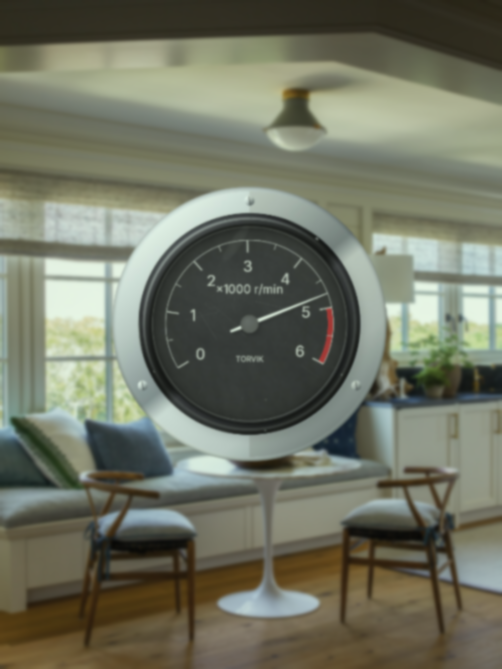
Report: 4750rpm
